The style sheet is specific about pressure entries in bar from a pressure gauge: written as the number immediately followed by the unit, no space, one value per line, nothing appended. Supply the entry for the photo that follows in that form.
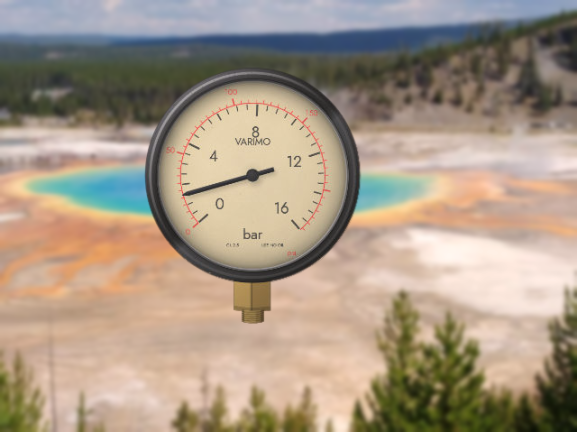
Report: 1.5bar
